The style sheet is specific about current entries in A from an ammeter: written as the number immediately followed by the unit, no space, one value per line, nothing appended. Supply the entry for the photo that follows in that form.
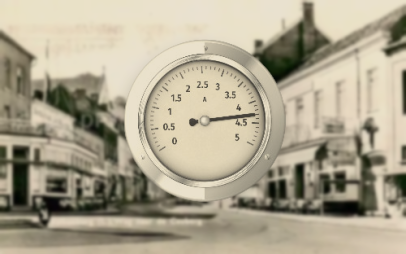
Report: 4.3A
